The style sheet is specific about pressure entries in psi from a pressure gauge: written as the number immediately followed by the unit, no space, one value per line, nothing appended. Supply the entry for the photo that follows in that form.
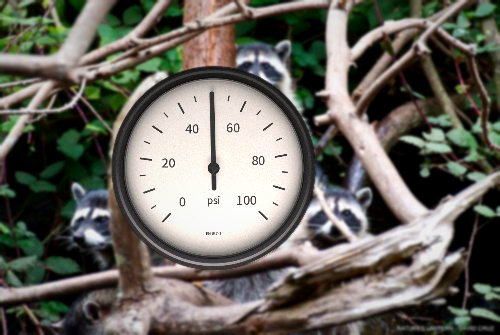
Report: 50psi
